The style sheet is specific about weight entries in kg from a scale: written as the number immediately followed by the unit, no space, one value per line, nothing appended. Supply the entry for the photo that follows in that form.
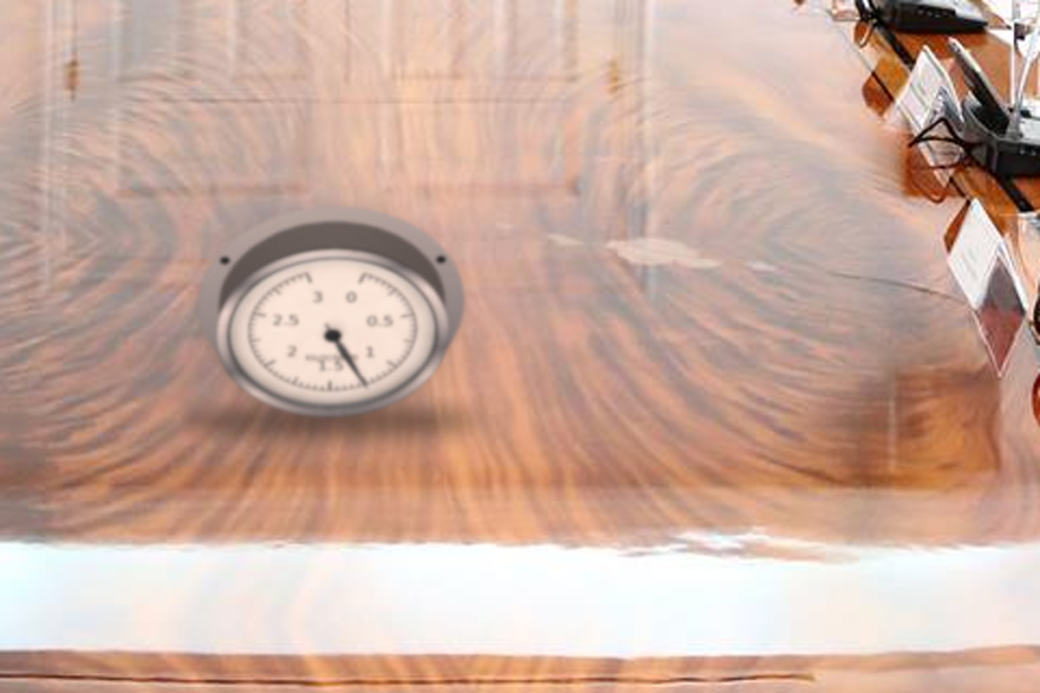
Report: 1.25kg
